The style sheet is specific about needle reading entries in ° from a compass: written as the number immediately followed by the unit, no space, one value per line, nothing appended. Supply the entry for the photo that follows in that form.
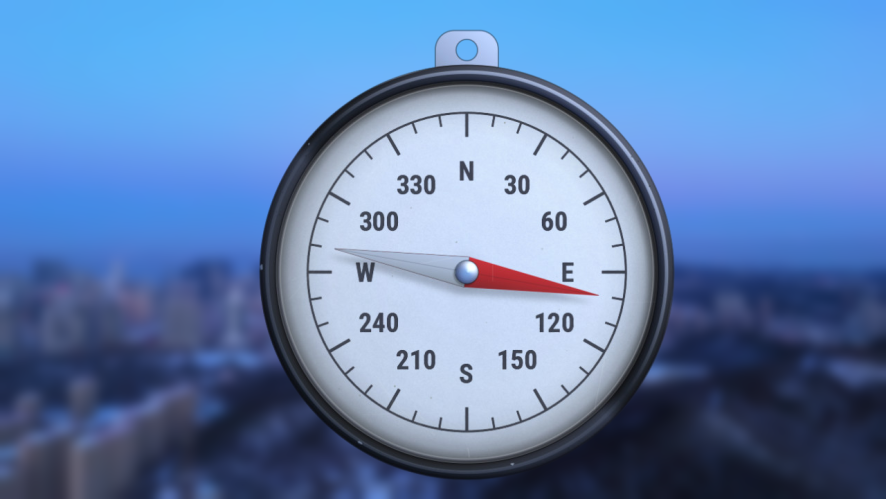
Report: 100°
